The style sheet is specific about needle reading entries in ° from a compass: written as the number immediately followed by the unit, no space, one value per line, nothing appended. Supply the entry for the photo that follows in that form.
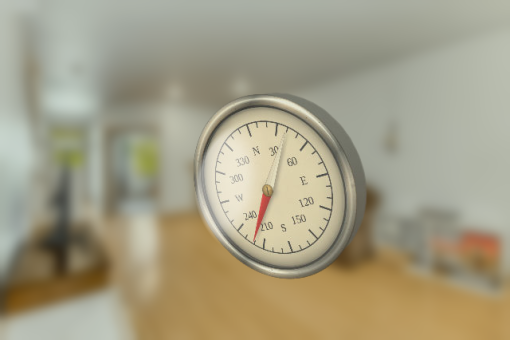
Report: 220°
